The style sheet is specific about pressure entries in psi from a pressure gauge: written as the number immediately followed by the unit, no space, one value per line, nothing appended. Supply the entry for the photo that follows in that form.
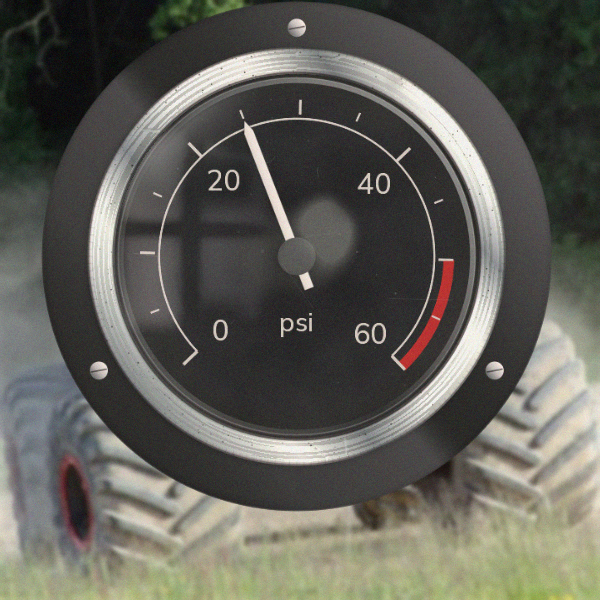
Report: 25psi
